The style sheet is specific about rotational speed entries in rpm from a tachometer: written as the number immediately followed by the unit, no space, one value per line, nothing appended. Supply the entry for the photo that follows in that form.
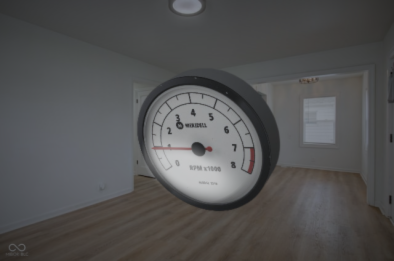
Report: 1000rpm
